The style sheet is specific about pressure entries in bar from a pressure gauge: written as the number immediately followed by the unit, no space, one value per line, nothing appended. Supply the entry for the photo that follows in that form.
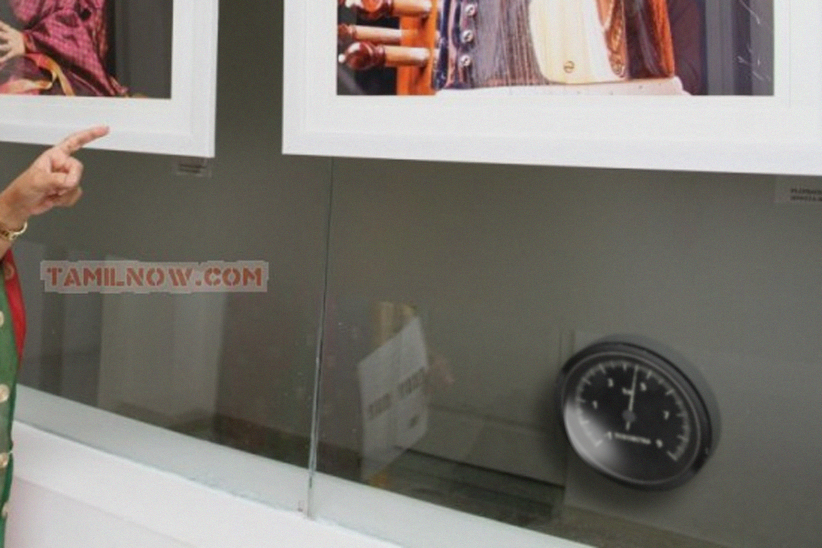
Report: 4.5bar
